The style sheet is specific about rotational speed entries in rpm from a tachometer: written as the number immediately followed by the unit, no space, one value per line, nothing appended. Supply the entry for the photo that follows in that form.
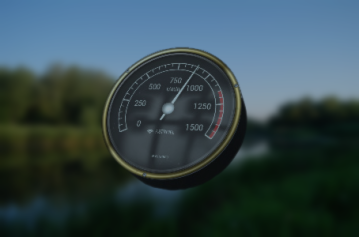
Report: 900rpm
